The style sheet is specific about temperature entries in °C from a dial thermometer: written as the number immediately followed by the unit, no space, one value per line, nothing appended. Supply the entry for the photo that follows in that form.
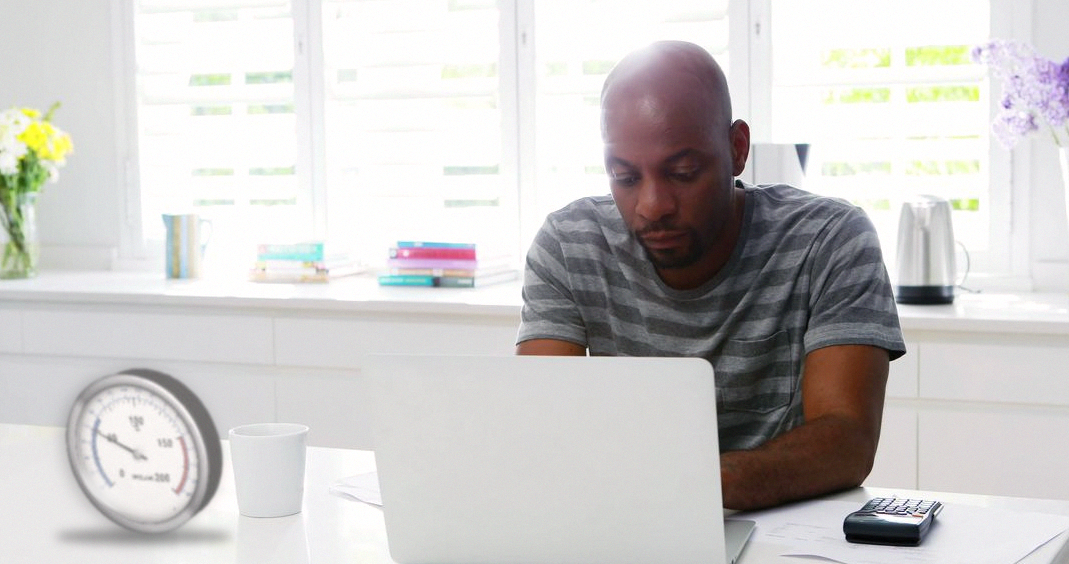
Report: 50°C
